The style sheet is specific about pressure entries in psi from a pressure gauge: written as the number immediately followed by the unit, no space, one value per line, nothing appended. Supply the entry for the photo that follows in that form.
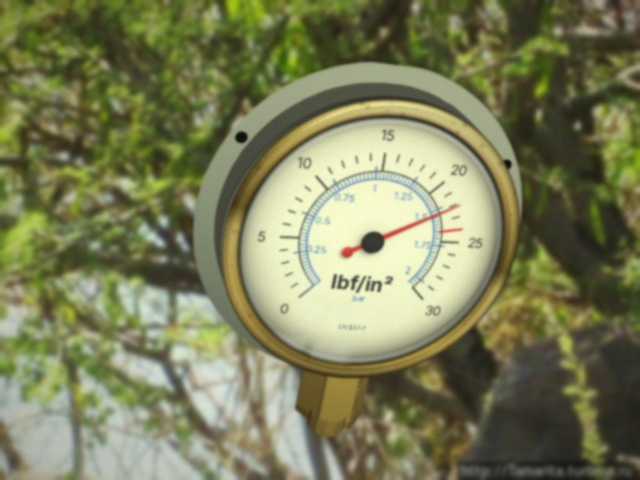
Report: 22psi
